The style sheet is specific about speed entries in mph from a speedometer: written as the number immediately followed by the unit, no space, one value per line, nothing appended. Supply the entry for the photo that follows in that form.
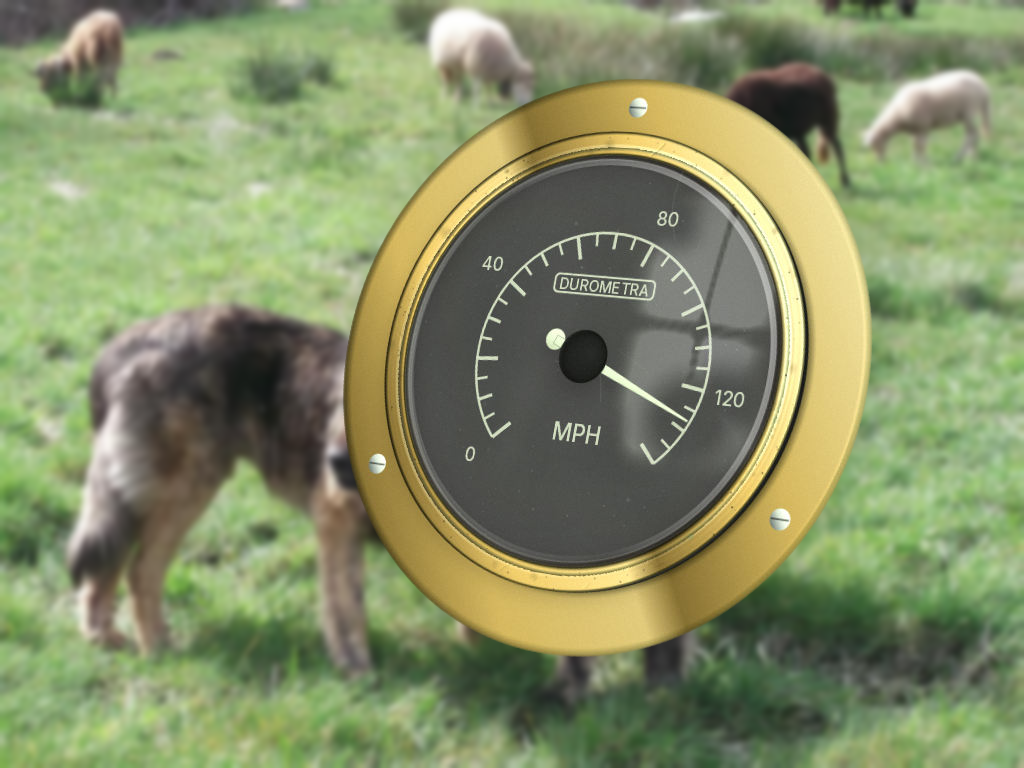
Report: 127.5mph
